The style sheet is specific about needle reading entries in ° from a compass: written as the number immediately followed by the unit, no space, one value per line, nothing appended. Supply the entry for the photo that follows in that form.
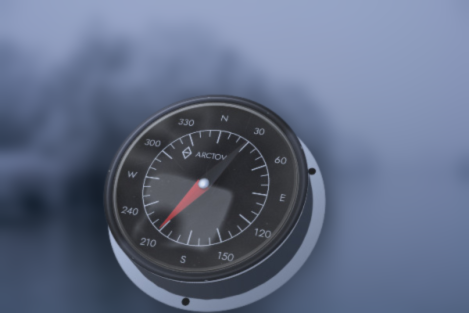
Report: 210°
